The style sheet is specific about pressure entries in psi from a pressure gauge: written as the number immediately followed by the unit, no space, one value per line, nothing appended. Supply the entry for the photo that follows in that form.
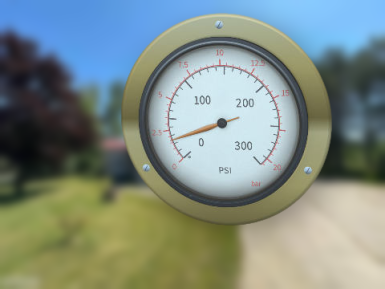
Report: 25psi
